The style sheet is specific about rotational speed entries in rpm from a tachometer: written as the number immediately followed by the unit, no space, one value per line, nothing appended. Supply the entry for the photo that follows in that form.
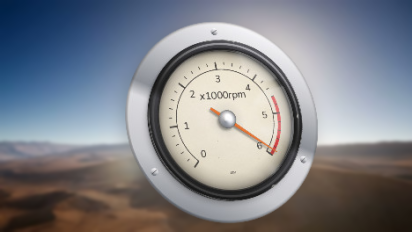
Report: 5900rpm
